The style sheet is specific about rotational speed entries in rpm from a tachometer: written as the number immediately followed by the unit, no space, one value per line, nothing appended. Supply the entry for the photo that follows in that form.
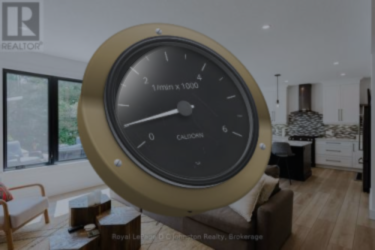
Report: 500rpm
